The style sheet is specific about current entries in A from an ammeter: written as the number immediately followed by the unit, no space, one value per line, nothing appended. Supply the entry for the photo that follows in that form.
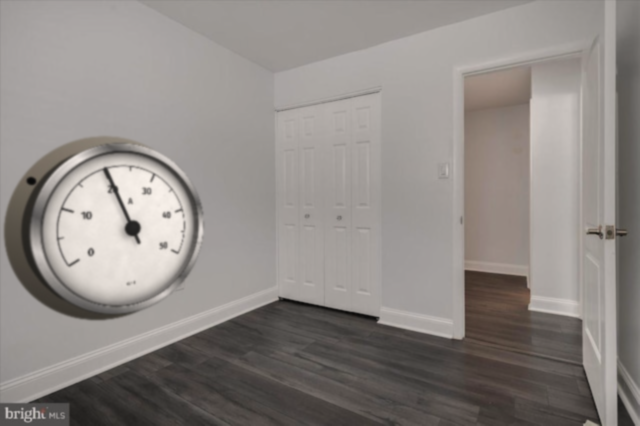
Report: 20A
